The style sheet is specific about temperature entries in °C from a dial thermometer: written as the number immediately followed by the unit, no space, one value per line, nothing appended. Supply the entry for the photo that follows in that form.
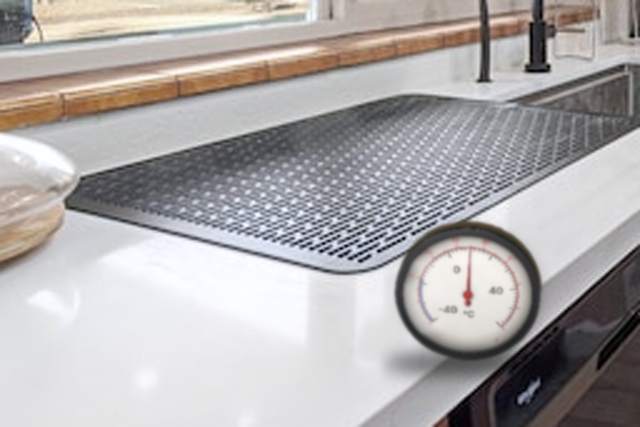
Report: 10°C
